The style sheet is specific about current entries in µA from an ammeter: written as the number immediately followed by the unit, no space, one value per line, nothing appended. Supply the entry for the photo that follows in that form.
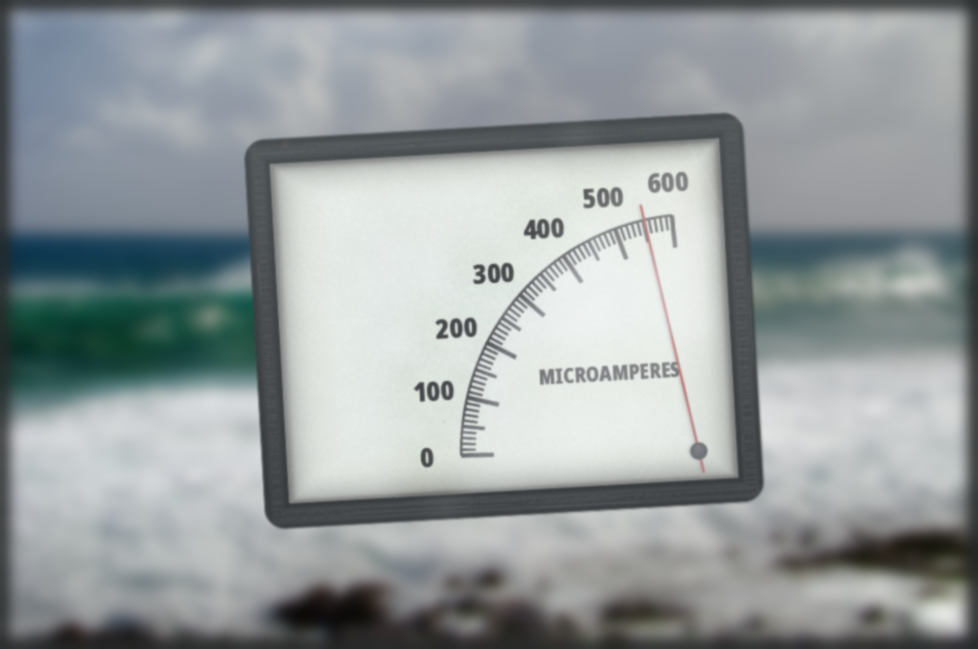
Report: 550µA
